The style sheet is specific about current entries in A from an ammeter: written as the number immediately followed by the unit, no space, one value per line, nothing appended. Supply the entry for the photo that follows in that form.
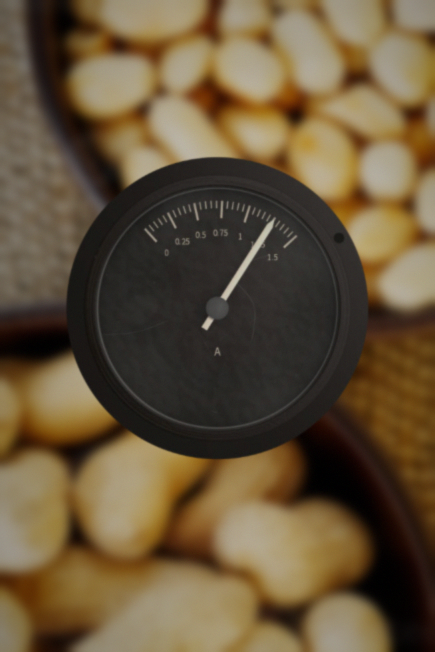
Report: 1.25A
